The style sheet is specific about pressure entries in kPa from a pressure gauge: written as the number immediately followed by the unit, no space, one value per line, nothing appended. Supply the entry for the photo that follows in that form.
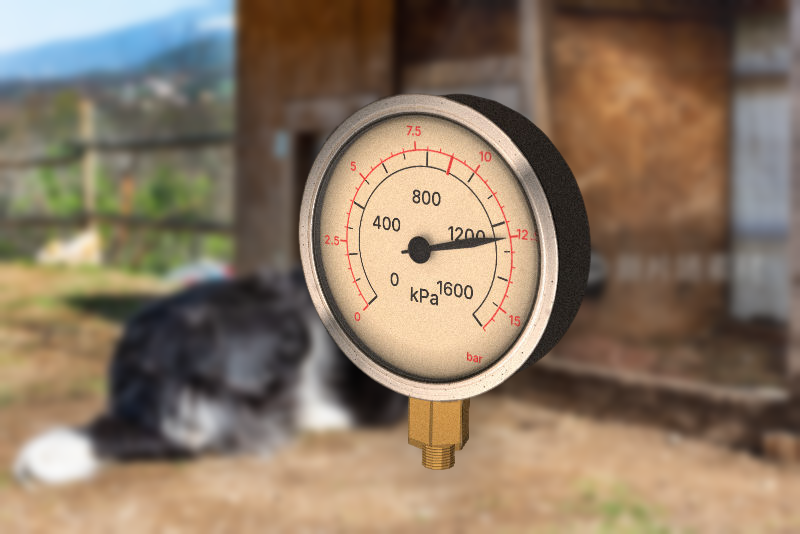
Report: 1250kPa
